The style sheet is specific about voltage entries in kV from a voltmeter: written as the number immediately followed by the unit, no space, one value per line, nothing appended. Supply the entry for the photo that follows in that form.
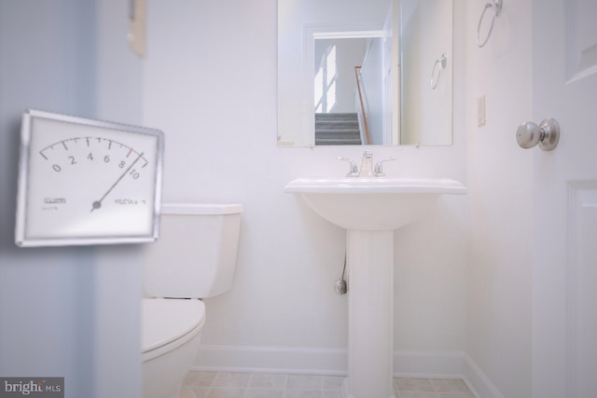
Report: 9kV
